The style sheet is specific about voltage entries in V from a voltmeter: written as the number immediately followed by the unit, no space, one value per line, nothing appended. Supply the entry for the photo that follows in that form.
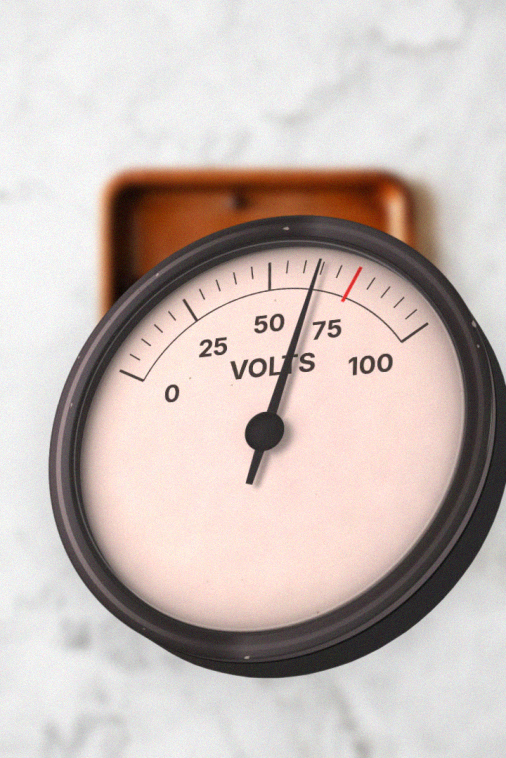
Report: 65V
